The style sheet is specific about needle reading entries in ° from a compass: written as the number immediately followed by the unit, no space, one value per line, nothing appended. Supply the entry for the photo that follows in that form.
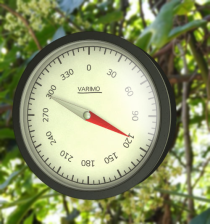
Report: 115°
